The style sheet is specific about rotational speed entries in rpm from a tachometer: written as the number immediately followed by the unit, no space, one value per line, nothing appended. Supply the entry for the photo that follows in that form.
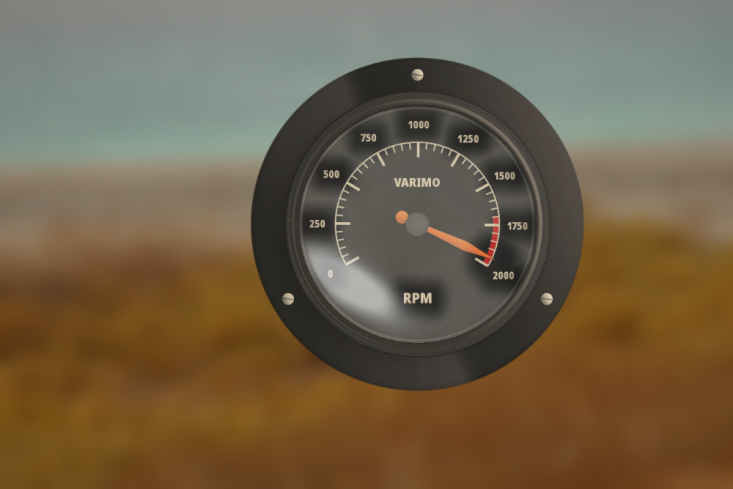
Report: 1950rpm
